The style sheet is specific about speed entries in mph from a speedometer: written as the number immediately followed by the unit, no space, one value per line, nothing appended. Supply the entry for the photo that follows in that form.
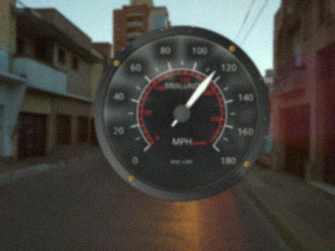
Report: 115mph
